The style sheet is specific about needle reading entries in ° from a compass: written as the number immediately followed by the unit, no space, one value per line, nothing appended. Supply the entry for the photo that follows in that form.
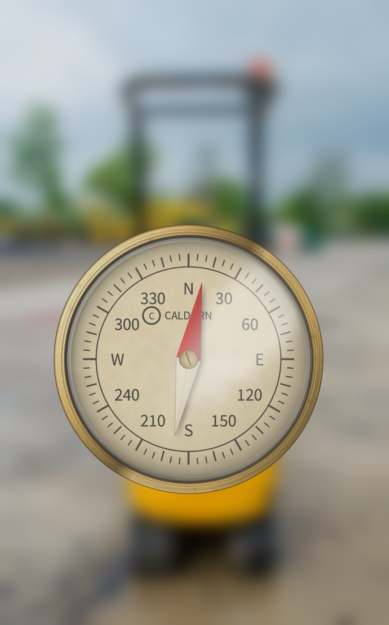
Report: 10°
